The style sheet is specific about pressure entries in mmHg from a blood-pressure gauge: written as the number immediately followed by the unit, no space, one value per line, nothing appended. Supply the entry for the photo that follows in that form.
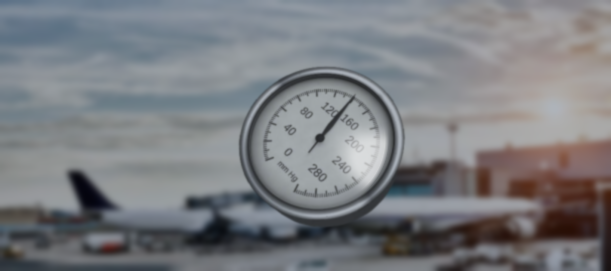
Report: 140mmHg
